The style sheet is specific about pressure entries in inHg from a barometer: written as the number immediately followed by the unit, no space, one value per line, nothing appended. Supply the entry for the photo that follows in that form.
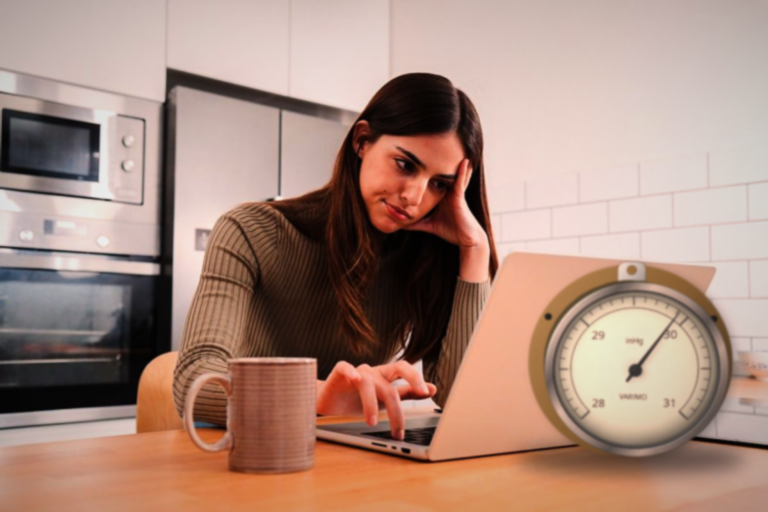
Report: 29.9inHg
